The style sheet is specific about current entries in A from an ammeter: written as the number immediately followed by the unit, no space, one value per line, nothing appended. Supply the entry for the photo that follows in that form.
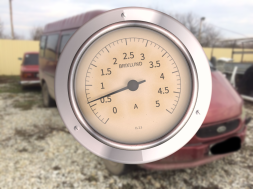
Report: 0.6A
